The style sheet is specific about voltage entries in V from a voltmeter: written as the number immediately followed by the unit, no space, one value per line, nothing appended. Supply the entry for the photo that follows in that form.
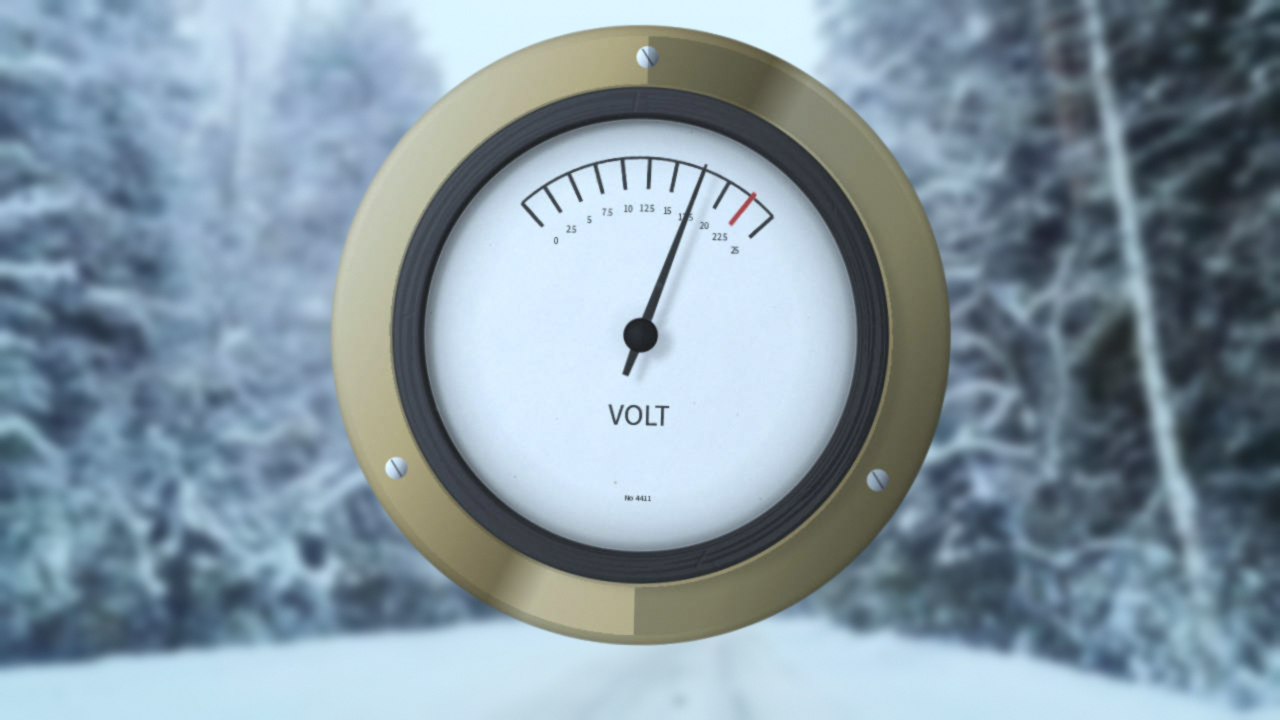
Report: 17.5V
